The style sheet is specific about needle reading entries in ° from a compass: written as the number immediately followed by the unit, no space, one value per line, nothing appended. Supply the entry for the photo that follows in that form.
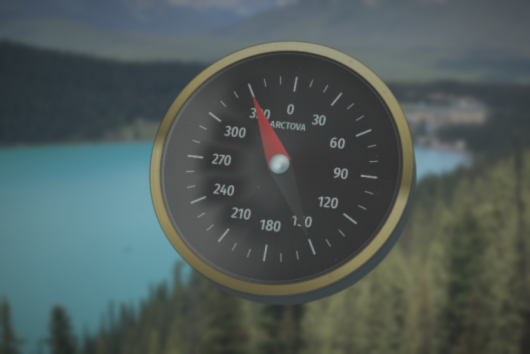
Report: 330°
